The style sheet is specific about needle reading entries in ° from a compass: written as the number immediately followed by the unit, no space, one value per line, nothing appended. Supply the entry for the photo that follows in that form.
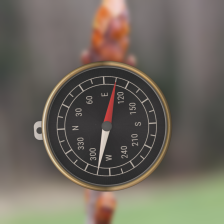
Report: 105°
